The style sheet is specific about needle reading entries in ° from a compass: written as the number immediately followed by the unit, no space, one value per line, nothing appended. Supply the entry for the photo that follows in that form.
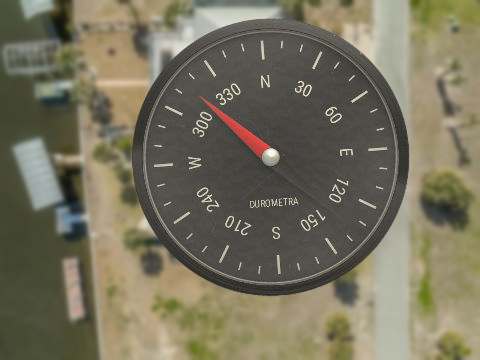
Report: 315°
